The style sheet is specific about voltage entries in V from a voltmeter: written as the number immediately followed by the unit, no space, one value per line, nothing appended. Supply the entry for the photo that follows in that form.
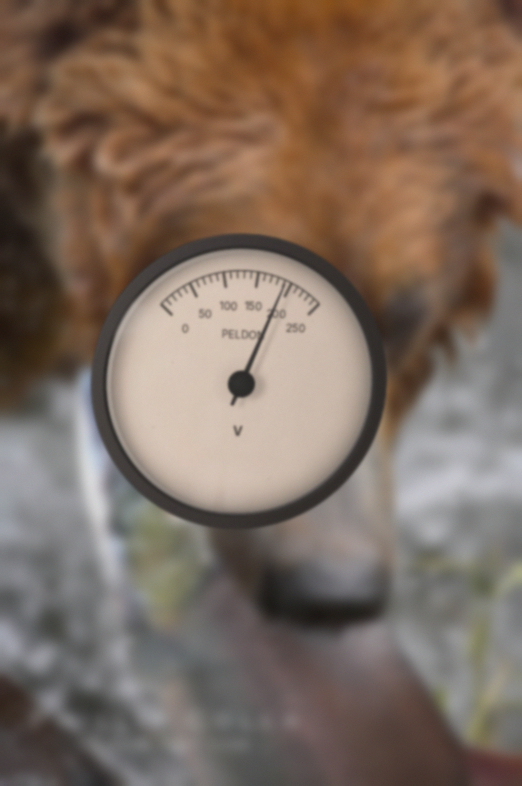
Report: 190V
